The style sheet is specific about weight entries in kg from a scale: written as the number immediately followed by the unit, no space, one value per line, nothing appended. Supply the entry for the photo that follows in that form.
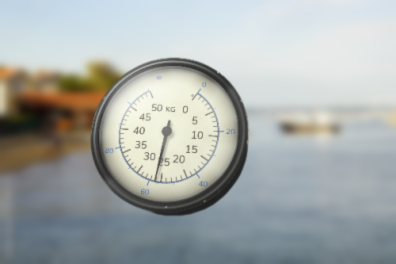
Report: 26kg
